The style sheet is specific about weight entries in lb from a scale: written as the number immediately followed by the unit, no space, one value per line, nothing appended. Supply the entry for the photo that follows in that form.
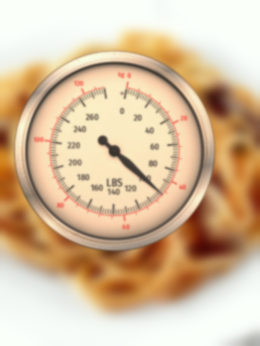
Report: 100lb
